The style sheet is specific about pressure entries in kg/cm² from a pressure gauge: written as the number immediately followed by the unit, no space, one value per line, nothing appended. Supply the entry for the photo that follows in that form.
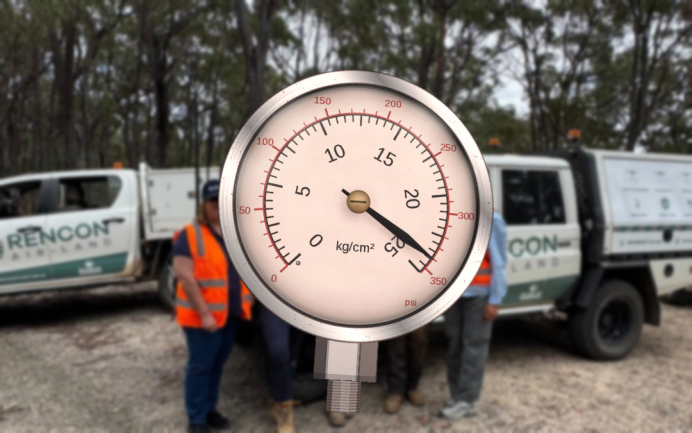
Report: 24kg/cm²
